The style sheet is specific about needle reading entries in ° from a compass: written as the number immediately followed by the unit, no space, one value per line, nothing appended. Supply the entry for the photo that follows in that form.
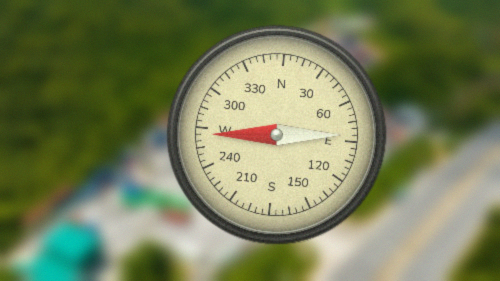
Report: 265°
